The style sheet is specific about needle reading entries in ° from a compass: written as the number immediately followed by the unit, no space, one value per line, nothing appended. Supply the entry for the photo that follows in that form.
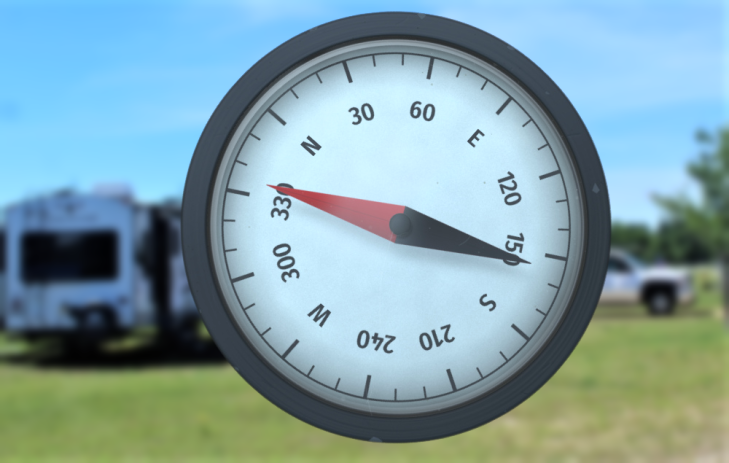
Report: 335°
